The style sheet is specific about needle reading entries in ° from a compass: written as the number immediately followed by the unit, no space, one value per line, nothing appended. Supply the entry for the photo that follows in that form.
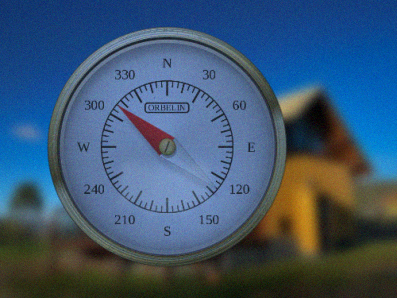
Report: 310°
